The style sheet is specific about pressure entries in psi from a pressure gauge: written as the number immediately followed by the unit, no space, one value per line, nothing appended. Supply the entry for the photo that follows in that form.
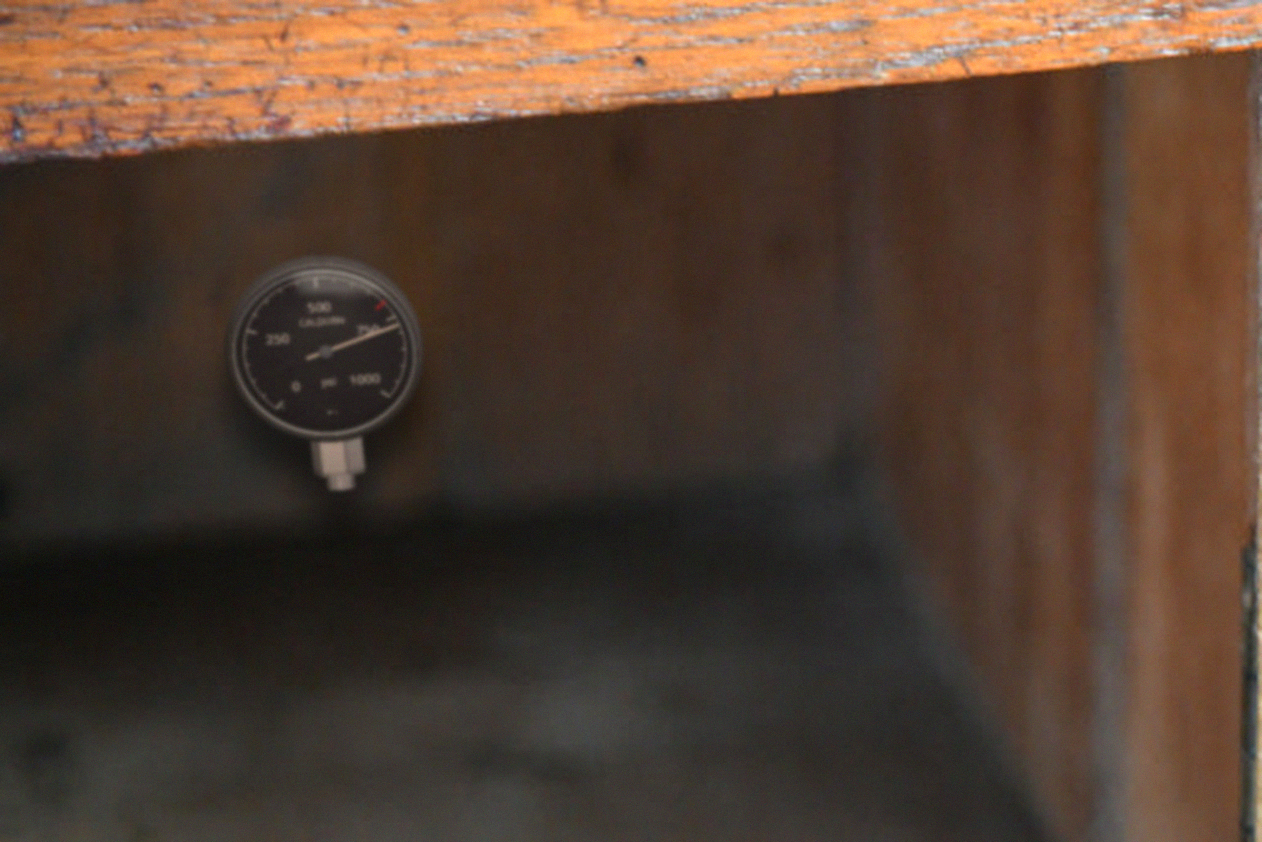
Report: 775psi
